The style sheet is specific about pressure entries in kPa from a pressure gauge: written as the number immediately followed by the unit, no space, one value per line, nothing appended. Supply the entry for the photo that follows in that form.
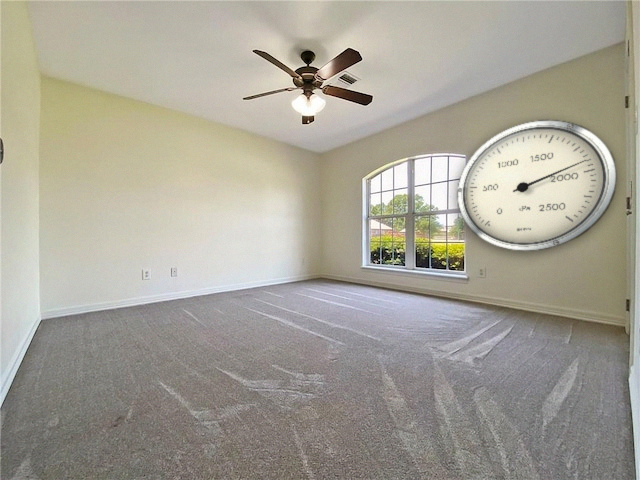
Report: 1900kPa
